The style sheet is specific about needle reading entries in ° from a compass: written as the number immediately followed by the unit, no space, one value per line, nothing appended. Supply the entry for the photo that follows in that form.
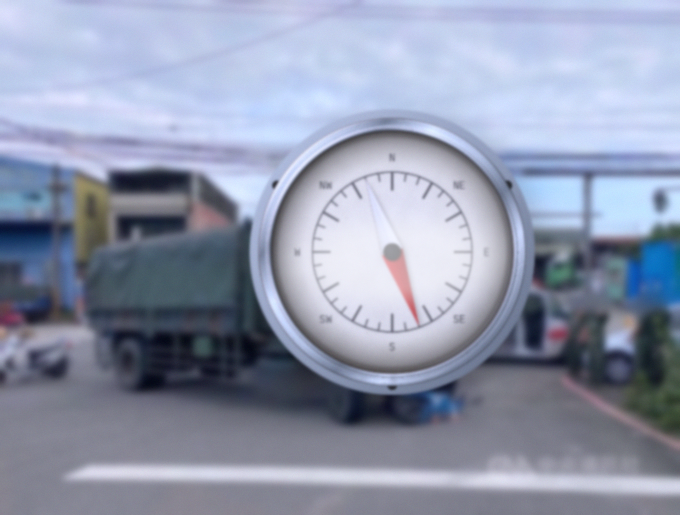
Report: 160°
